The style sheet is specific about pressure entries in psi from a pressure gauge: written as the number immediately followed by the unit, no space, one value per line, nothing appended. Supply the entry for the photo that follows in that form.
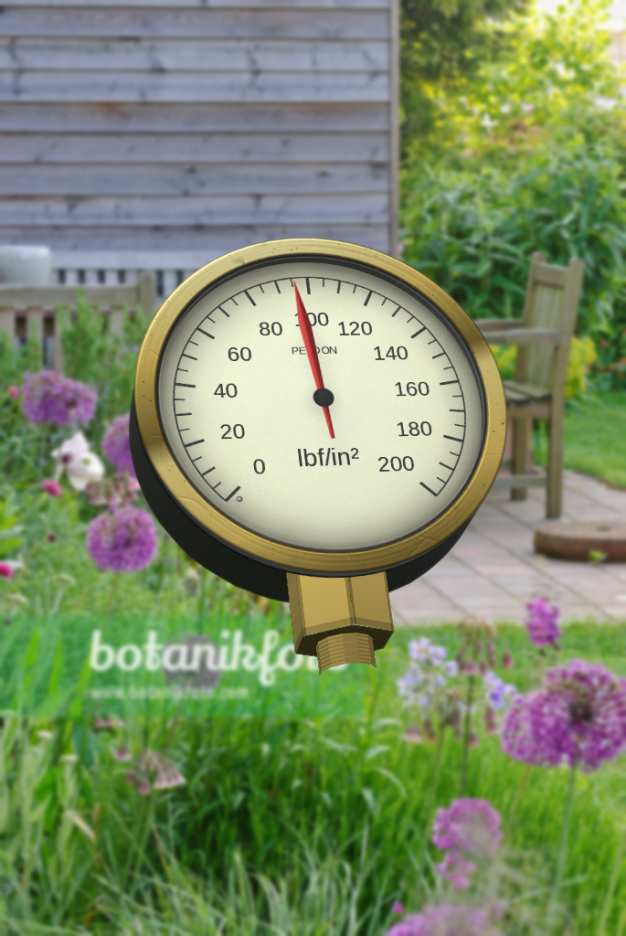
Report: 95psi
